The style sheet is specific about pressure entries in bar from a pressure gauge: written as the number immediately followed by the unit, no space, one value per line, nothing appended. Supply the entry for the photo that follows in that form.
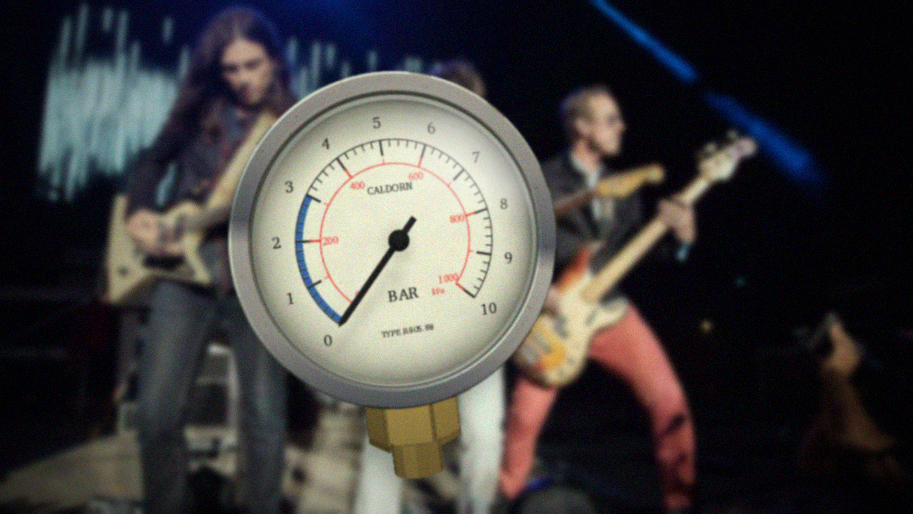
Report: 0bar
